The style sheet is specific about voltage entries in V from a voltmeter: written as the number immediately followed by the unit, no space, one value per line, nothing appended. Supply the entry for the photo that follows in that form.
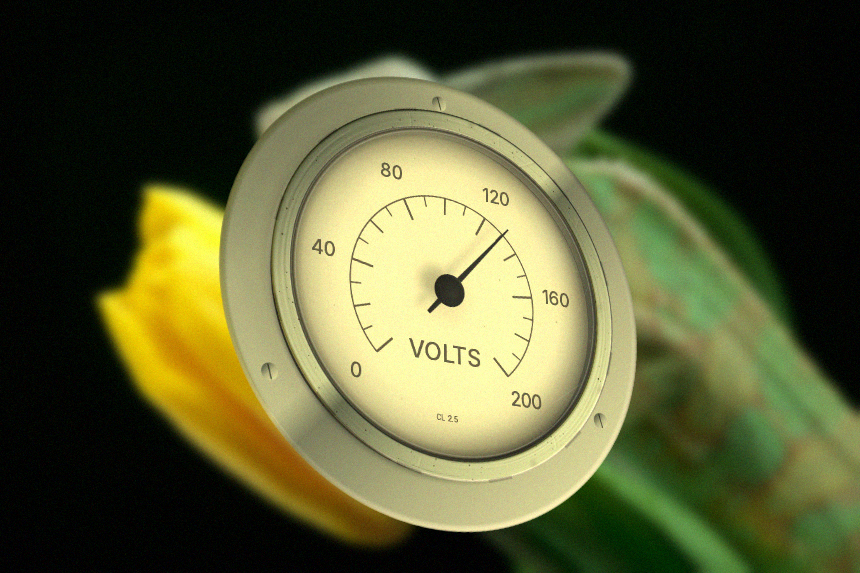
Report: 130V
